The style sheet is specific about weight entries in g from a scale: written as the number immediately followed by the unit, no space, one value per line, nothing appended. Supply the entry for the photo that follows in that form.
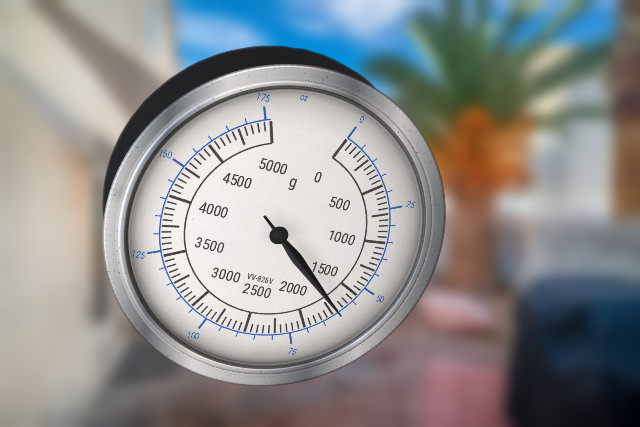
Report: 1700g
